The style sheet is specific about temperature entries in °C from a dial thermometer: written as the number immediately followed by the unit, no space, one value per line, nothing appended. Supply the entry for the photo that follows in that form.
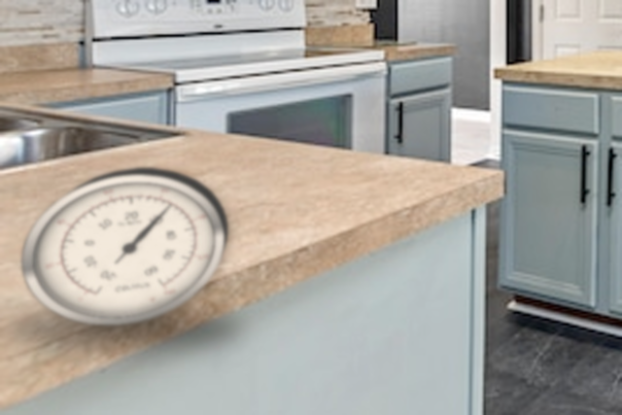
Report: 30°C
